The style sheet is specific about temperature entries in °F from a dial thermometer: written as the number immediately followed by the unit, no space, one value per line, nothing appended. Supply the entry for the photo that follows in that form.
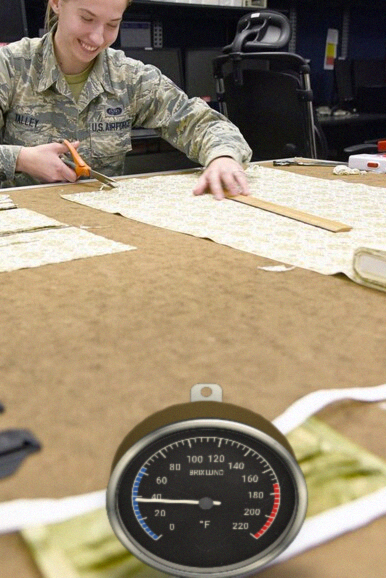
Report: 40°F
